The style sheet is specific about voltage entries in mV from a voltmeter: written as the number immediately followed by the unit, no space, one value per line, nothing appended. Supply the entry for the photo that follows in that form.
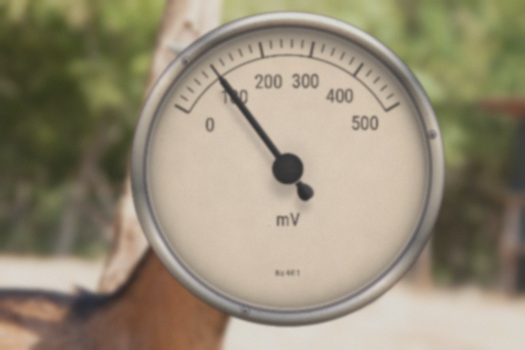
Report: 100mV
